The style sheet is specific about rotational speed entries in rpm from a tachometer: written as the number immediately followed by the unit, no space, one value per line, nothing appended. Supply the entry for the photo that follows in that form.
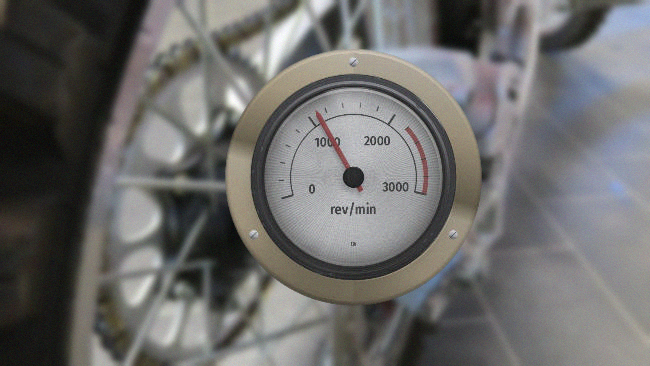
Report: 1100rpm
